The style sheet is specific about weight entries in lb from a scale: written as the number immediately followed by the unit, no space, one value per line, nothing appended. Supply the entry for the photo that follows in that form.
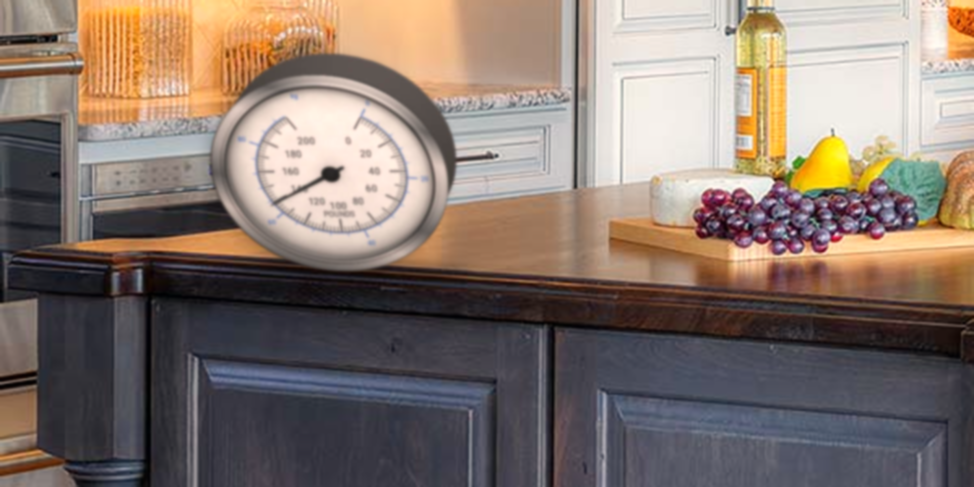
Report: 140lb
